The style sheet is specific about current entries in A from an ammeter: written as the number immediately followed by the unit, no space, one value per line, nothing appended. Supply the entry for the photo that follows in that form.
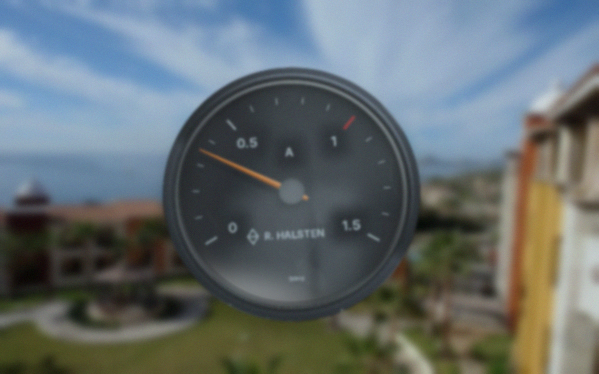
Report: 0.35A
